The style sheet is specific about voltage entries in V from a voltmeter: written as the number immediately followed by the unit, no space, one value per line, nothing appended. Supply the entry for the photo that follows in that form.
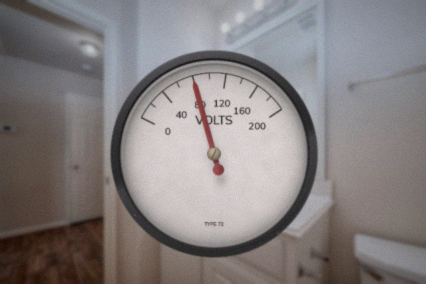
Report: 80V
